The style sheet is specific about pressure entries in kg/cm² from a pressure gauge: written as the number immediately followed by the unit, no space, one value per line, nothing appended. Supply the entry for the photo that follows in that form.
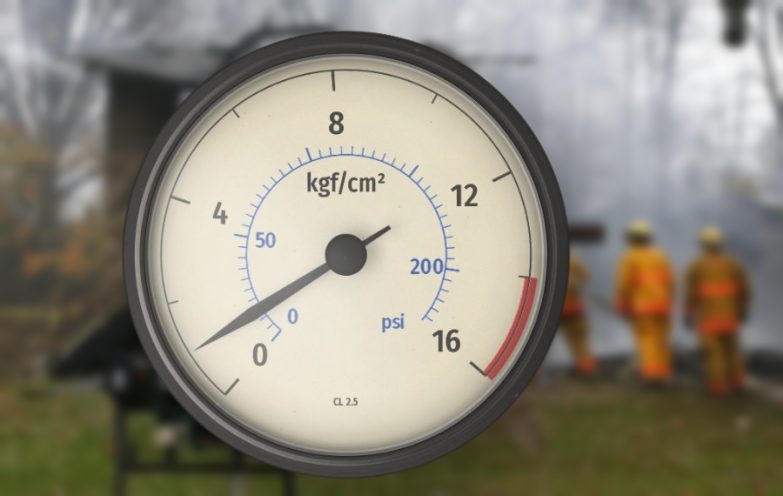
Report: 1kg/cm²
